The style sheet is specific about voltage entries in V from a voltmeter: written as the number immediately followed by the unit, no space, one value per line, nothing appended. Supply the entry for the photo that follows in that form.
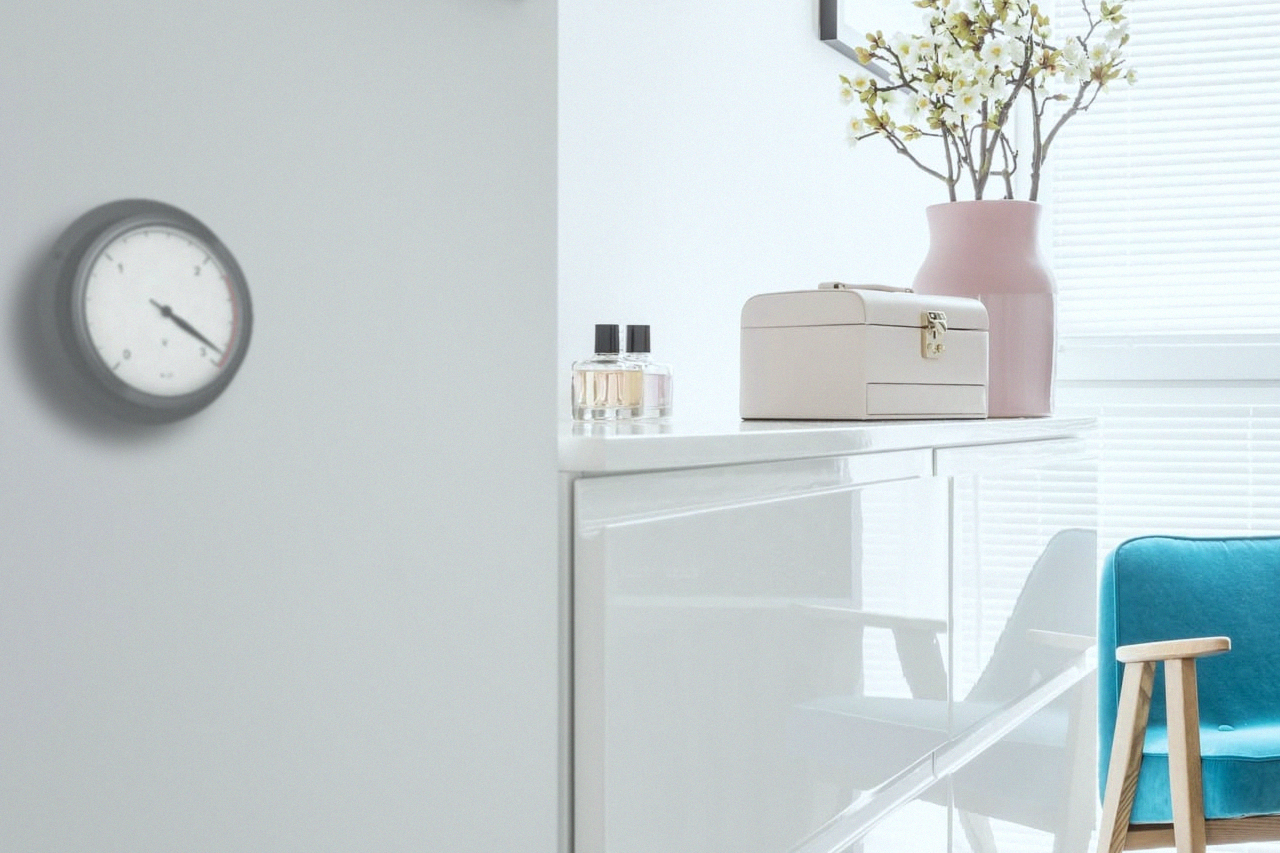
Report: 2.9V
